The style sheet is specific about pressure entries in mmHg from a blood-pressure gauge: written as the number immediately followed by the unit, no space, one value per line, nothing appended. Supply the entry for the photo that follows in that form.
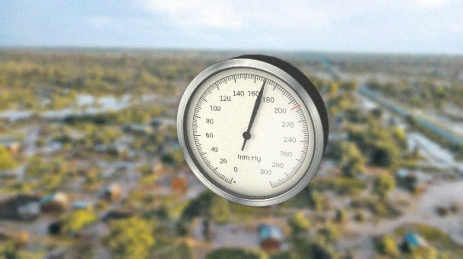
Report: 170mmHg
